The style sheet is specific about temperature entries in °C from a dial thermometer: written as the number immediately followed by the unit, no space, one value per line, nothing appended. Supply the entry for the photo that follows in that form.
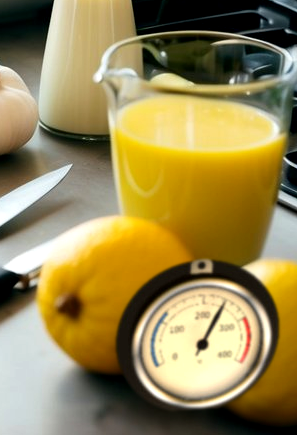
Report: 240°C
